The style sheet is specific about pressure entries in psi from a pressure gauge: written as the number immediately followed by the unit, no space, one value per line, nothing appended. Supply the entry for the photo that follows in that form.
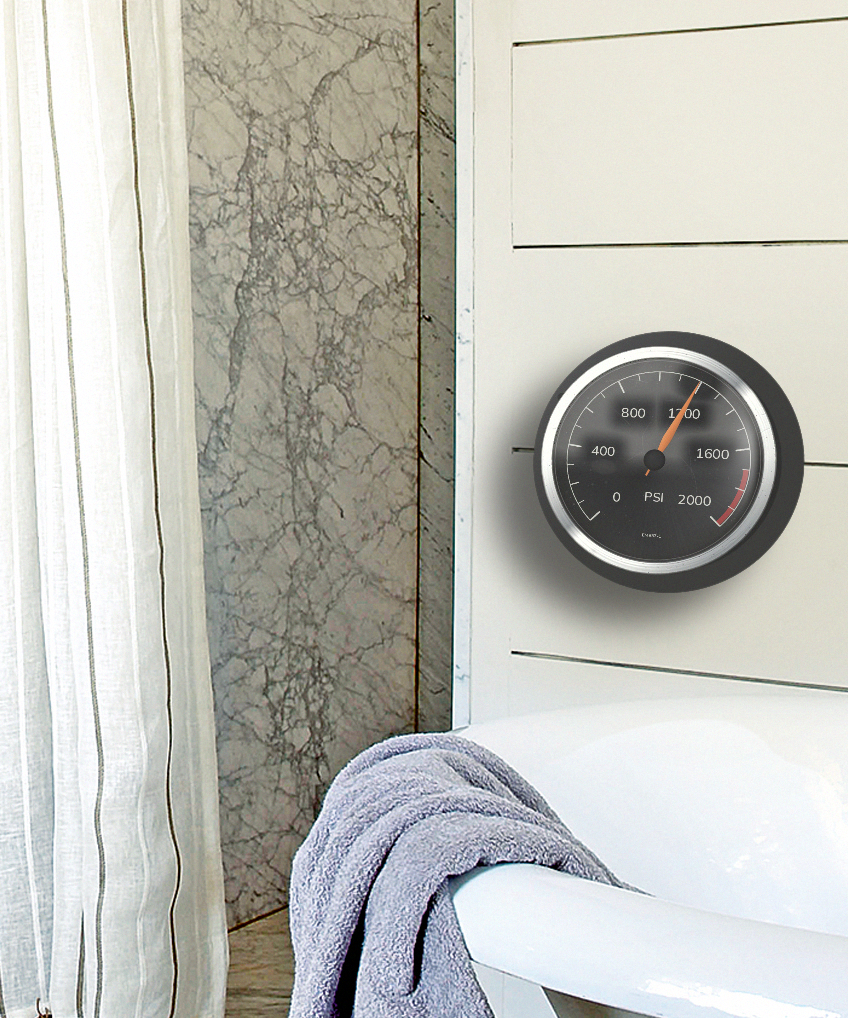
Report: 1200psi
